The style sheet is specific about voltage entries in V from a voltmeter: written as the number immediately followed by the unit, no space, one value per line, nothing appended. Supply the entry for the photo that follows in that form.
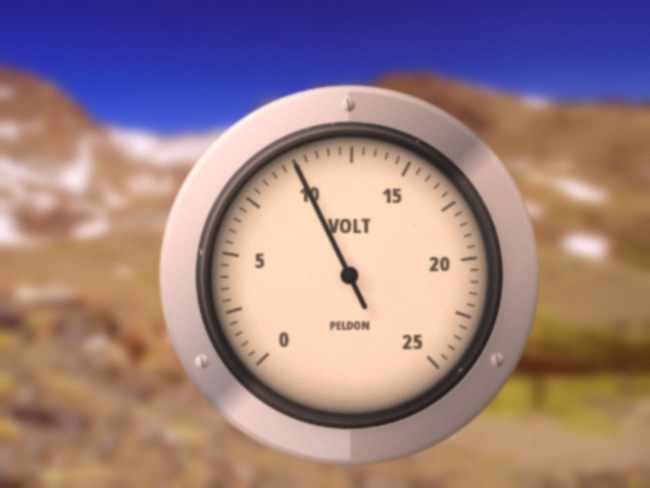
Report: 10V
